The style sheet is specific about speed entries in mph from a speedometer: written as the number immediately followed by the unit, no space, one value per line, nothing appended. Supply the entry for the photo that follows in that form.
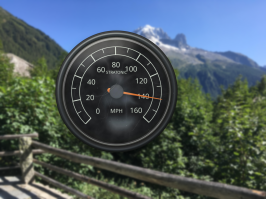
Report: 140mph
